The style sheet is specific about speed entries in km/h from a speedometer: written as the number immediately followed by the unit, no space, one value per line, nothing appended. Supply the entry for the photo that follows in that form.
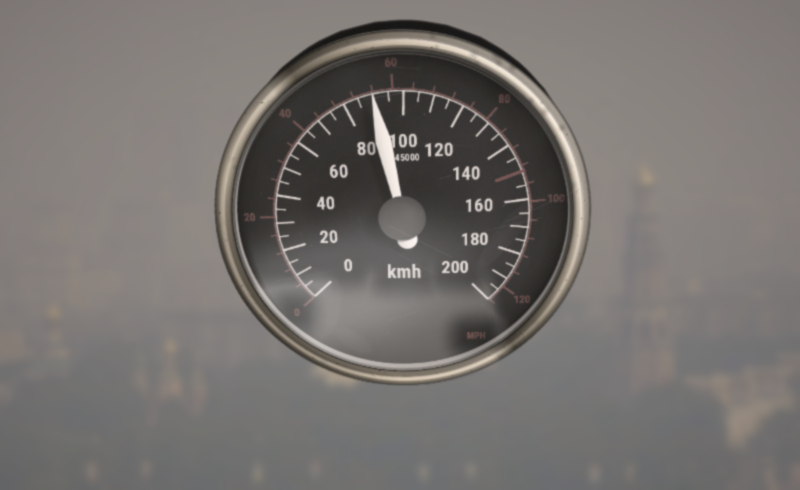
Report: 90km/h
